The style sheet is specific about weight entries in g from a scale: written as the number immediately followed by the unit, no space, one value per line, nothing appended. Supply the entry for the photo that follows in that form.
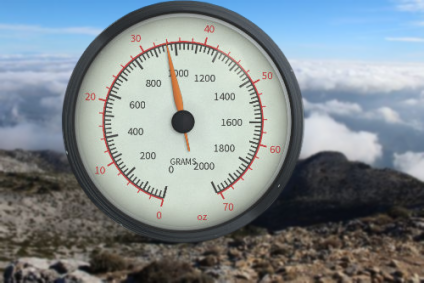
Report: 960g
